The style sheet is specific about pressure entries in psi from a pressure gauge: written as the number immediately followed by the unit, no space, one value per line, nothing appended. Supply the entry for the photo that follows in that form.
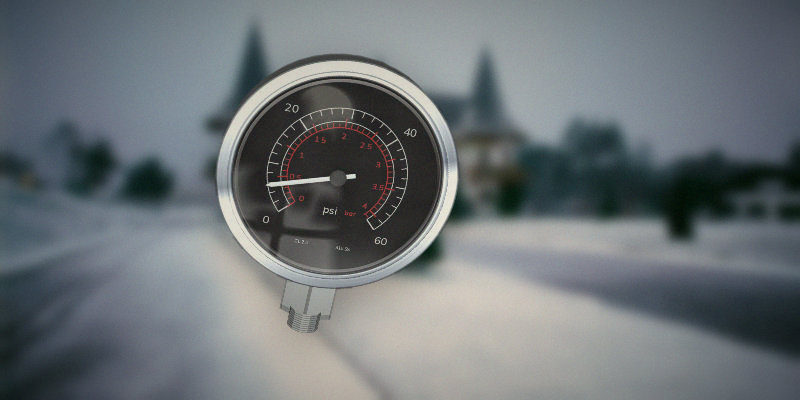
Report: 6psi
